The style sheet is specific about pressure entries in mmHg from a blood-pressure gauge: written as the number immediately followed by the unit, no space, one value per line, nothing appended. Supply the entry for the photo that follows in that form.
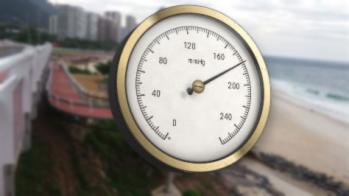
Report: 180mmHg
